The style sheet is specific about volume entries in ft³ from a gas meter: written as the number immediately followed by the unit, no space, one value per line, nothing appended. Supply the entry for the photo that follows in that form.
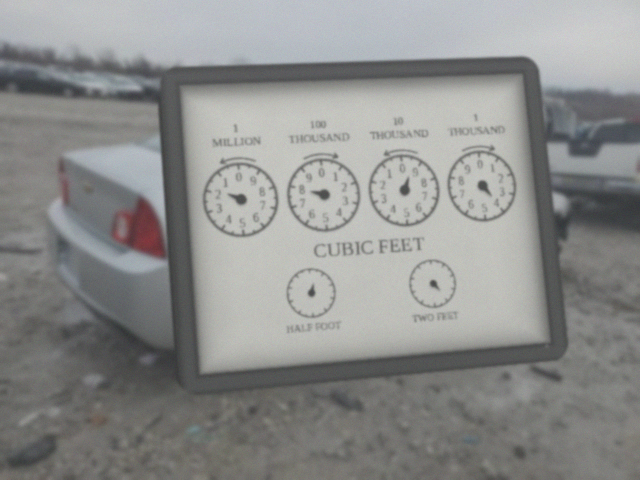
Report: 179400ft³
